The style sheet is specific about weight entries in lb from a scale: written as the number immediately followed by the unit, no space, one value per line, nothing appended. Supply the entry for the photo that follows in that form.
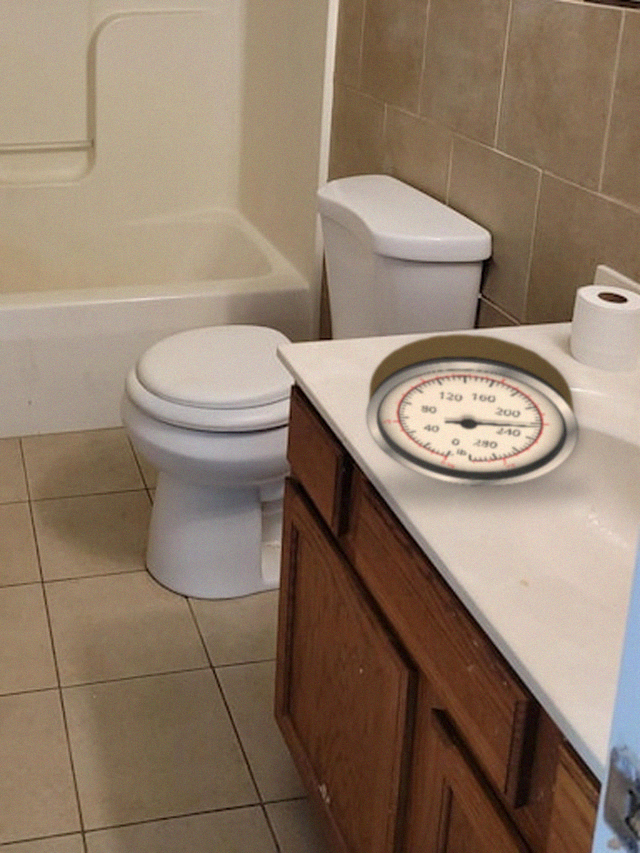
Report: 220lb
